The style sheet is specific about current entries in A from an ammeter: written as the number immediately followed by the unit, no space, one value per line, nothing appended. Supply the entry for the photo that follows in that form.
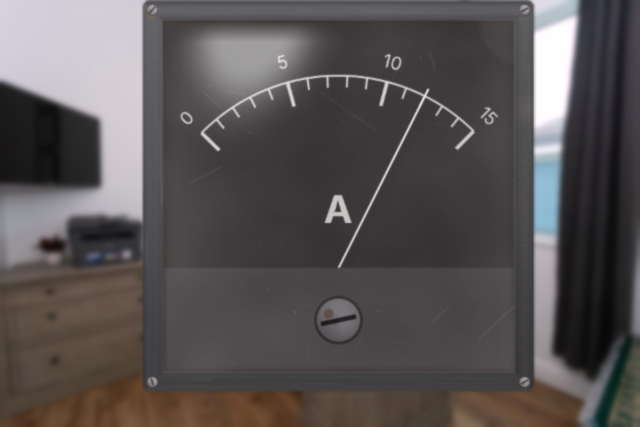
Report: 12A
